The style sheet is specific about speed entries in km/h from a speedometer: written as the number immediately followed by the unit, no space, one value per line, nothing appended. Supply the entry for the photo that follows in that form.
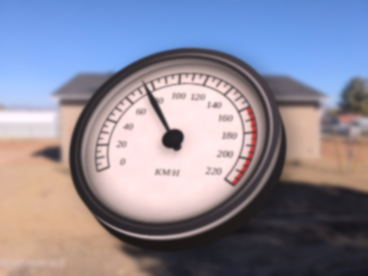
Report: 75km/h
